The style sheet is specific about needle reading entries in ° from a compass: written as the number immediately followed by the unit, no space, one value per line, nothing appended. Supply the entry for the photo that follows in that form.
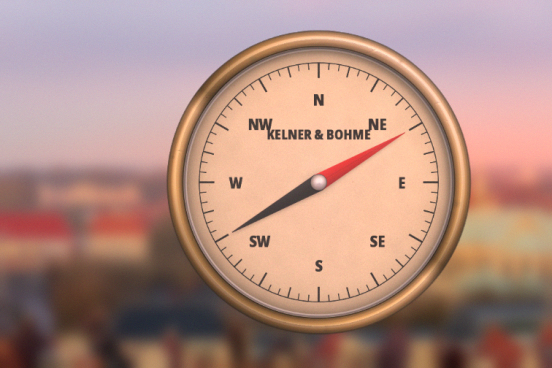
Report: 60°
